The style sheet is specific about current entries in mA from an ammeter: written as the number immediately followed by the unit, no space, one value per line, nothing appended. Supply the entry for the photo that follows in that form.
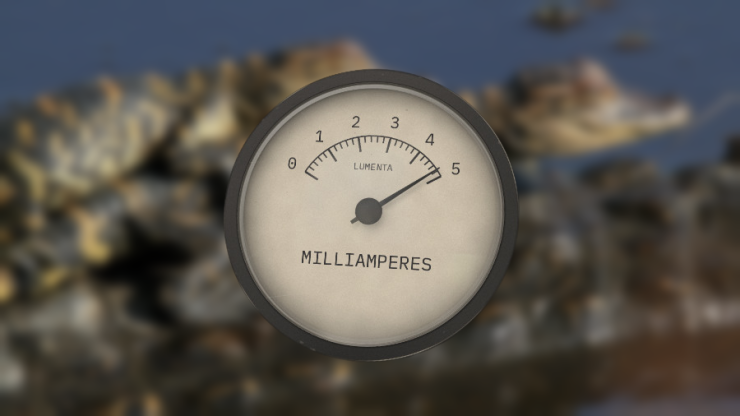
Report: 4.8mA
